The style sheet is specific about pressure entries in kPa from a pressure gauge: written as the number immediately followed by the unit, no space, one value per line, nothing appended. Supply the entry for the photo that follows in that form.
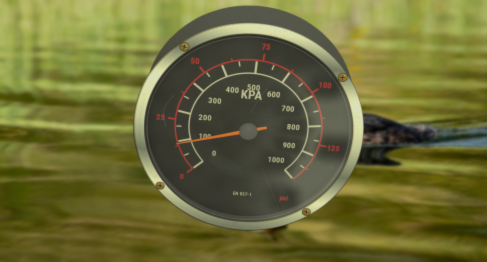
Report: 100kPa
